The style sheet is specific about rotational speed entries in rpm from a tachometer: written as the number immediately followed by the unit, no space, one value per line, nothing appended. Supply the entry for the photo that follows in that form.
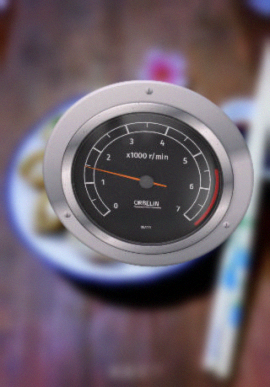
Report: 1500rpm
